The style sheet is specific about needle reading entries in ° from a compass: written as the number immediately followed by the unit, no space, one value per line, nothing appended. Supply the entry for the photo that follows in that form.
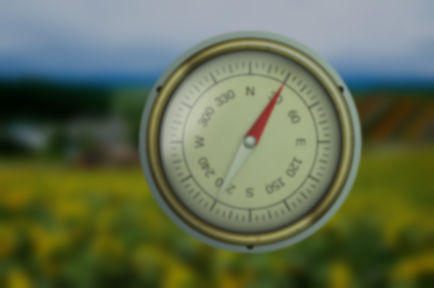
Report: 30°
